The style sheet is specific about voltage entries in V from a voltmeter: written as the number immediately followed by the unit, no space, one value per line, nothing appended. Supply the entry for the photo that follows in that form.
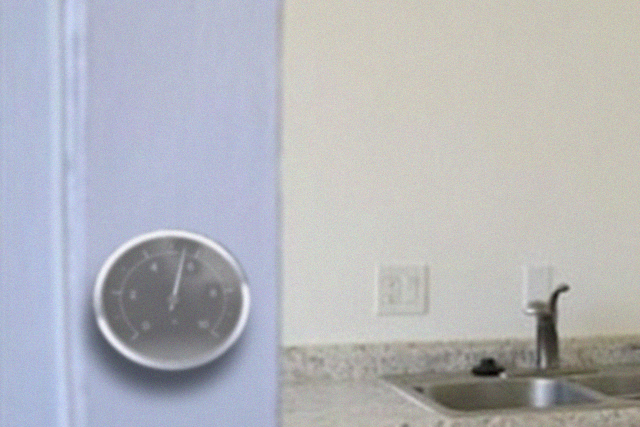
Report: 5.5V
